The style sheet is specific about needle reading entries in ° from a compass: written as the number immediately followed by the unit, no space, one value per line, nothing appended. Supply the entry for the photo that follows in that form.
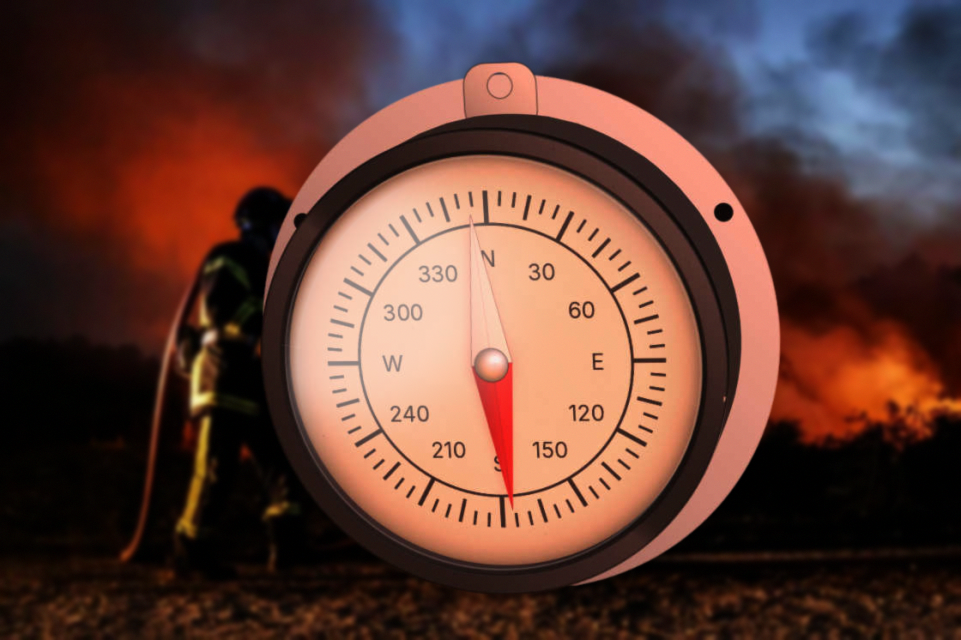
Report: 175°
